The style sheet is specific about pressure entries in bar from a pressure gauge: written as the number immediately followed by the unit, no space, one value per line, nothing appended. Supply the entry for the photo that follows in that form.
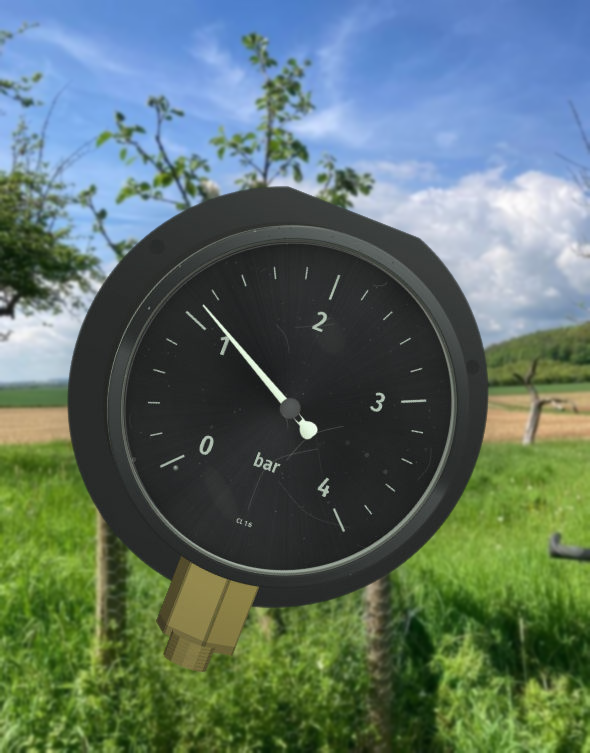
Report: 1.1bar
